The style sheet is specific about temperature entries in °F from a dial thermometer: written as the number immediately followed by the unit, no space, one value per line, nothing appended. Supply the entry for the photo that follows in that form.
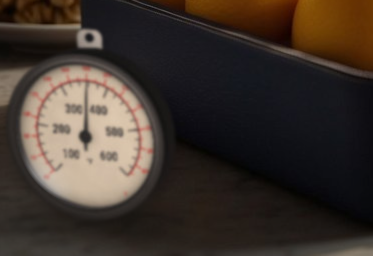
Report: 360°F
